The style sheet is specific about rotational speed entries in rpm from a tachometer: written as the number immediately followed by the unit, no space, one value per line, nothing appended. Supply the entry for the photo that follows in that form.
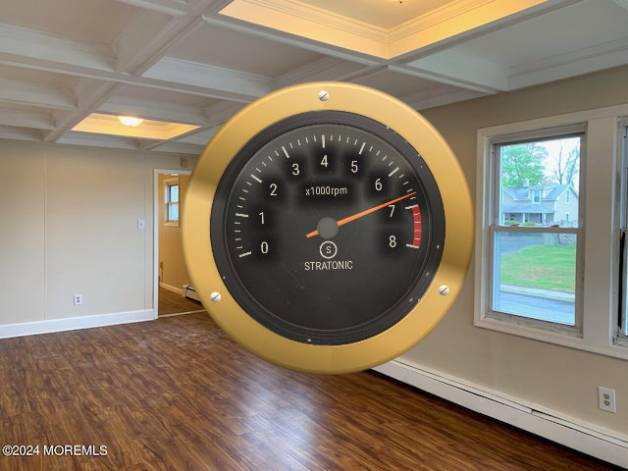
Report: 6700rpm
